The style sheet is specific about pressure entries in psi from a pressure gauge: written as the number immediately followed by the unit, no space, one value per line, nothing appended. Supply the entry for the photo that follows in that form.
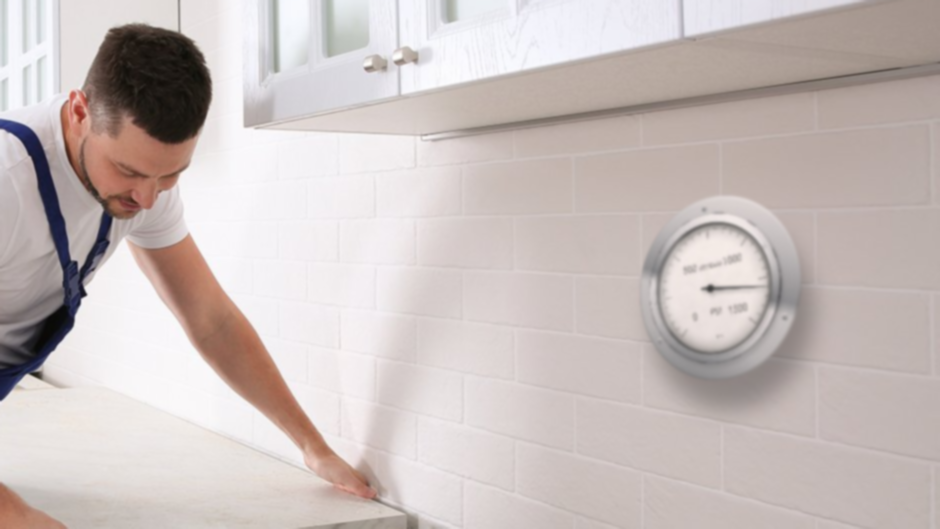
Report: 1300psi
